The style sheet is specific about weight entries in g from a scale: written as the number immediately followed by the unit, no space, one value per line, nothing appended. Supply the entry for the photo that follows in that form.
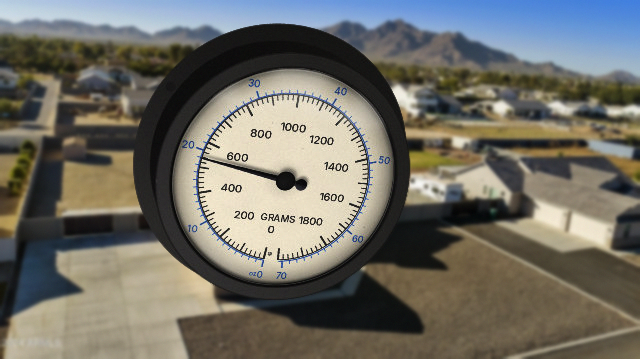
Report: 540g
